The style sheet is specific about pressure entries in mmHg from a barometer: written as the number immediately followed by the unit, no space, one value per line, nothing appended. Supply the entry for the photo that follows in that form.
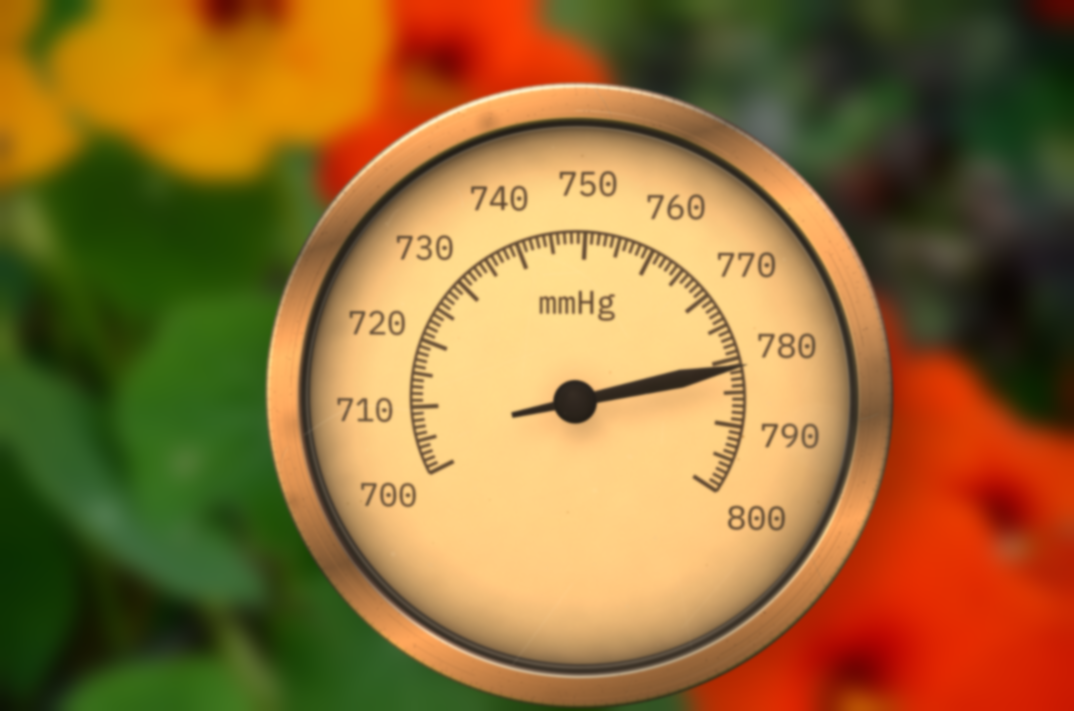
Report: 781mmHg
